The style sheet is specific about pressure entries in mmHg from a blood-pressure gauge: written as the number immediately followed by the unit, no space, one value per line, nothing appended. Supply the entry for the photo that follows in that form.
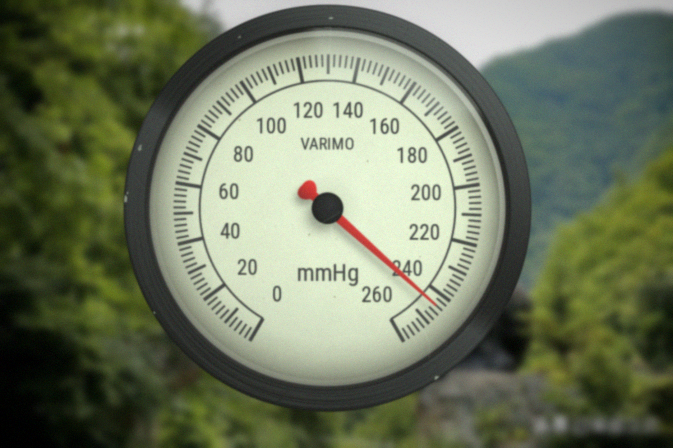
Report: 244mmHg
